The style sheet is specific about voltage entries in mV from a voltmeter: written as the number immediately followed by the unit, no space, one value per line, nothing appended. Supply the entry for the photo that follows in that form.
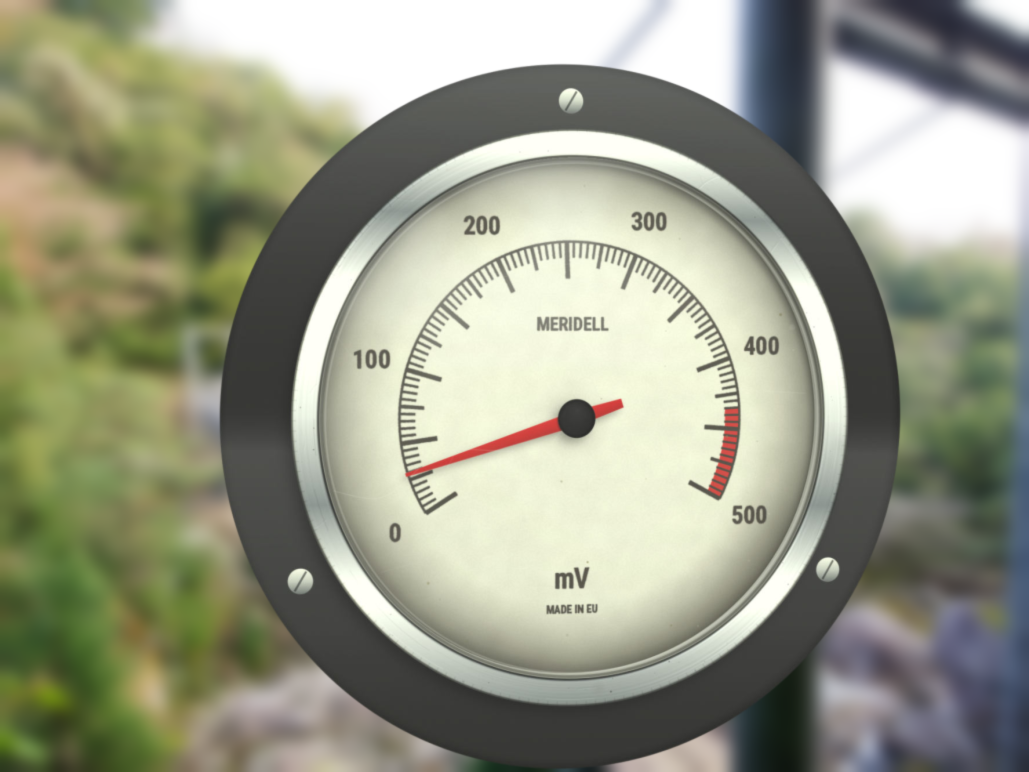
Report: 30mV
